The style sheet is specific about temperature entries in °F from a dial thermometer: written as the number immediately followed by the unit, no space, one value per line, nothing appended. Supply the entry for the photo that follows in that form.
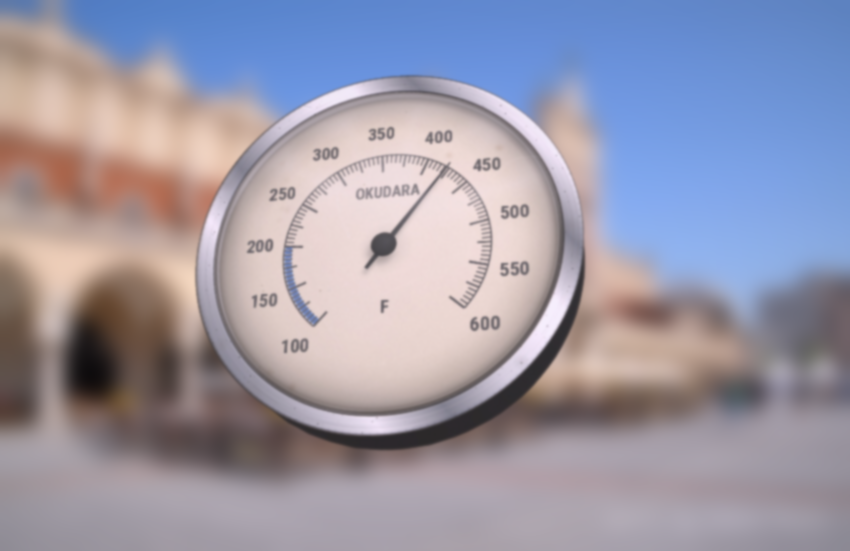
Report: 425°F
